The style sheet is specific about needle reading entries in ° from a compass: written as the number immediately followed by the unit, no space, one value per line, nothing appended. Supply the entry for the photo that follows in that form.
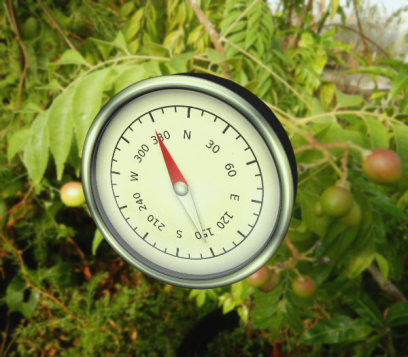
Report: 330°
